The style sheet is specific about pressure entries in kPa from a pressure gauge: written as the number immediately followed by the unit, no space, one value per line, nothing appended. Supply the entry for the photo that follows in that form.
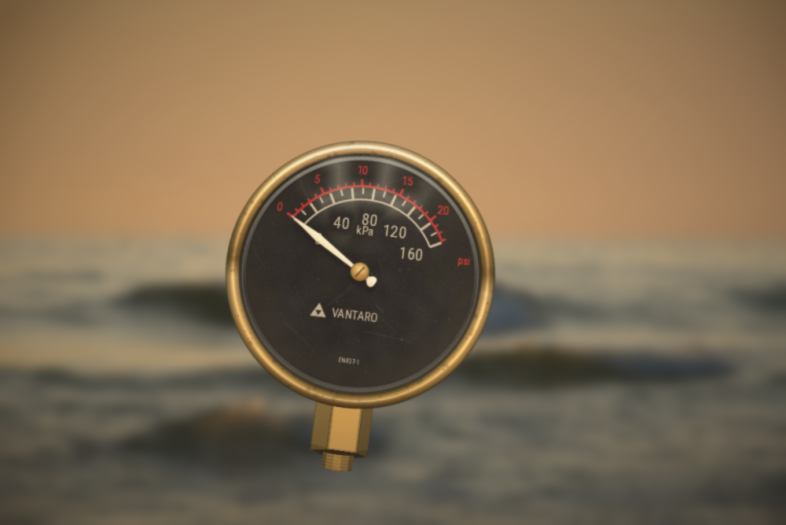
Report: 0kPa
